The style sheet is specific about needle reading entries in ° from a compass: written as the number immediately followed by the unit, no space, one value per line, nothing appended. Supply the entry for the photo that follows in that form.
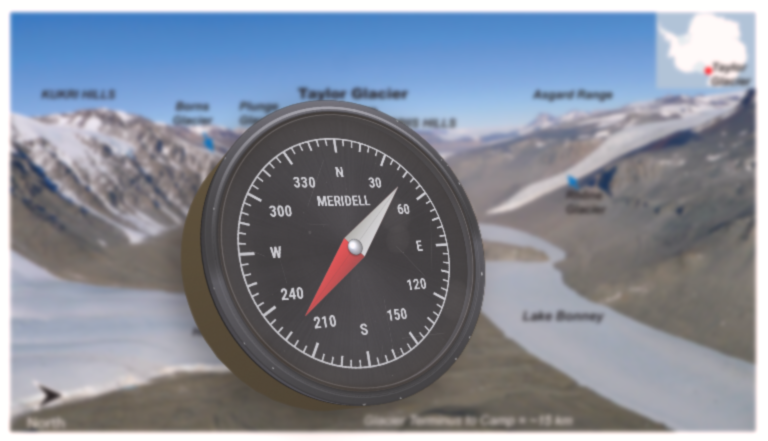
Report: 225°
